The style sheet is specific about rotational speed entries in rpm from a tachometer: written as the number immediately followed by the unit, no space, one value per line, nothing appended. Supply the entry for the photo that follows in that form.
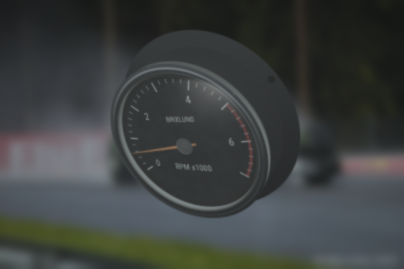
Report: 600rpm
